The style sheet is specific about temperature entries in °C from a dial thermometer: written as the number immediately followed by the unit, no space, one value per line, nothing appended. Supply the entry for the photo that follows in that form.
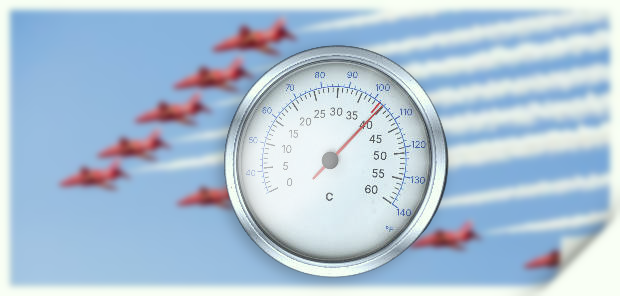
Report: 40°C
